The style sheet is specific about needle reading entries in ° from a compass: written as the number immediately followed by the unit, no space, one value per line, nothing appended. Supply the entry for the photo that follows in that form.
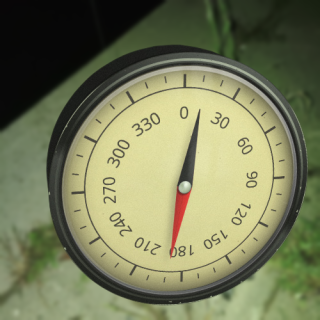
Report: 190°
